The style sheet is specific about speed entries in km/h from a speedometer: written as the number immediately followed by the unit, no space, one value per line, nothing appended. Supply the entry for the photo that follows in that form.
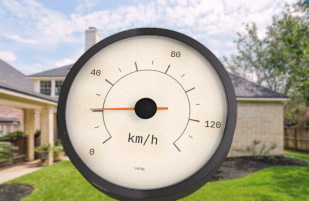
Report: 20km/h
